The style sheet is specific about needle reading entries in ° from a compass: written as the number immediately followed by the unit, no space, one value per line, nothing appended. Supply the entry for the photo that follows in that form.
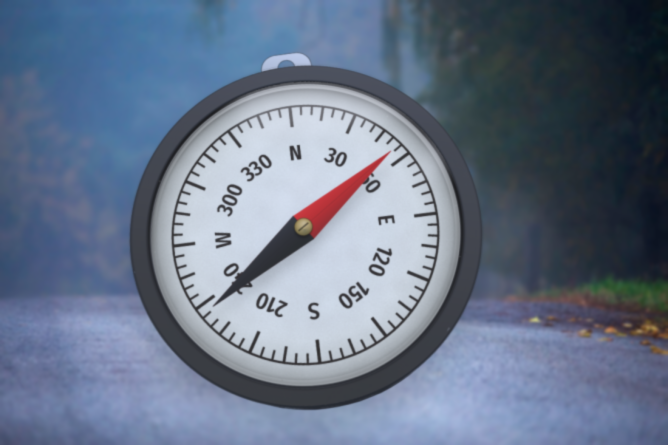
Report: 55°
